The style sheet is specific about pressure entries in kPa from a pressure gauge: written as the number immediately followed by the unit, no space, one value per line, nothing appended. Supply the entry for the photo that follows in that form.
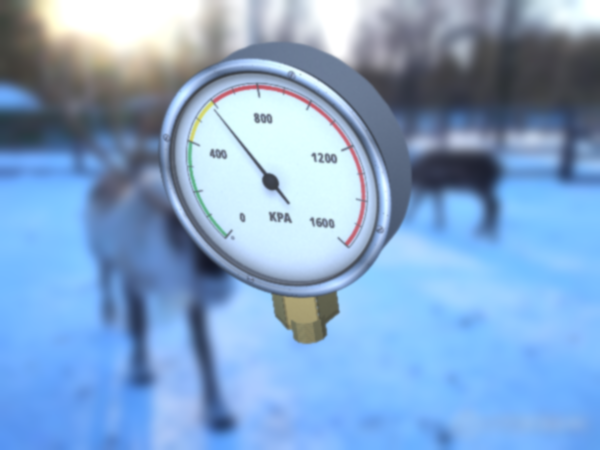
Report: 600kPa
